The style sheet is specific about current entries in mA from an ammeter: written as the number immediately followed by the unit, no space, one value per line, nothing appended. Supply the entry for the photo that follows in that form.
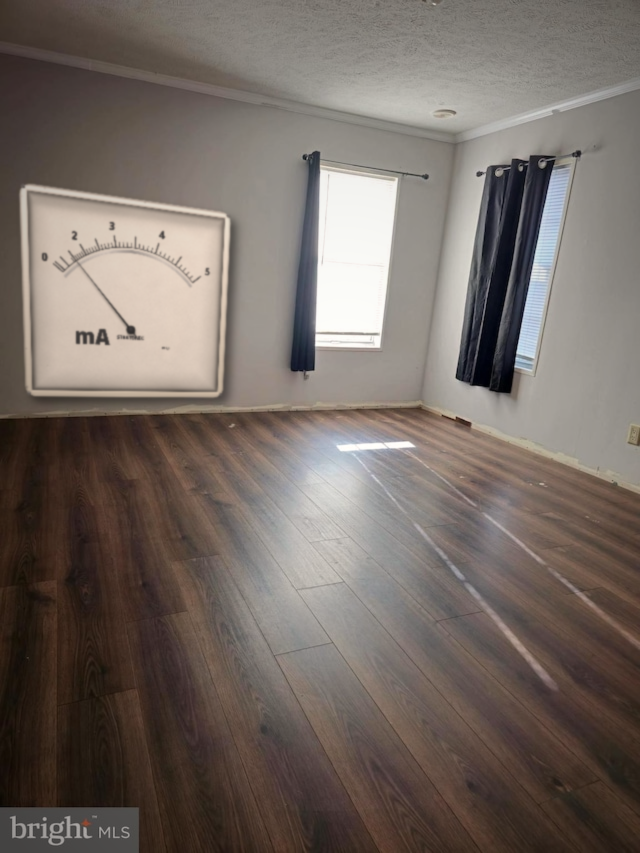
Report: 1.5mA
